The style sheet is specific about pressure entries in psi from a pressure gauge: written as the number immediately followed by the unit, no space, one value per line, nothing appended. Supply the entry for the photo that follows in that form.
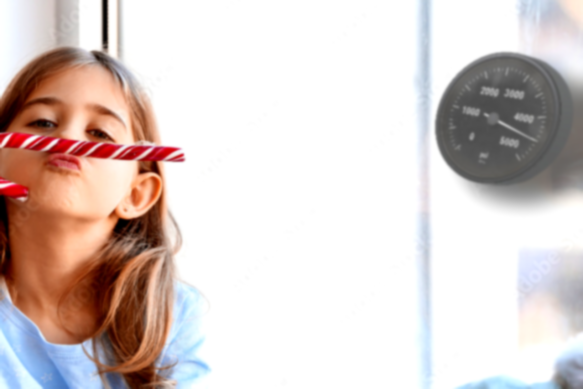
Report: 4500psi
